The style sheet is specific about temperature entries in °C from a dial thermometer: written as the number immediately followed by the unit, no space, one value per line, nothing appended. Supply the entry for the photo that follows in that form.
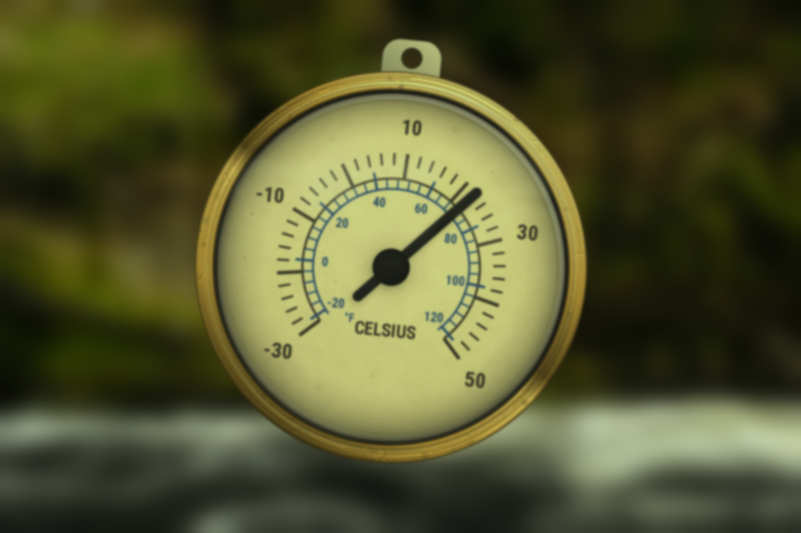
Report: 22°C
